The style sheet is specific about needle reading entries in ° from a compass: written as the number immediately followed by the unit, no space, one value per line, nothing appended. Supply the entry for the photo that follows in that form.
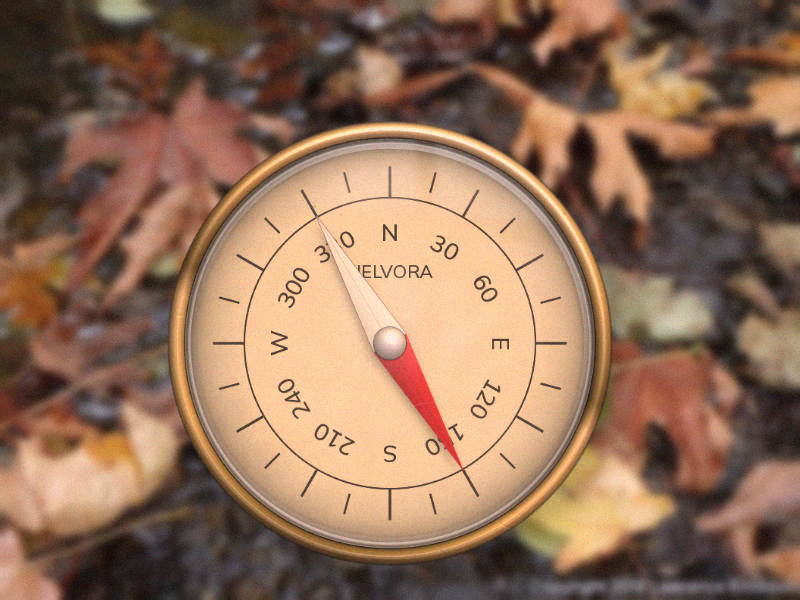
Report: 150°
